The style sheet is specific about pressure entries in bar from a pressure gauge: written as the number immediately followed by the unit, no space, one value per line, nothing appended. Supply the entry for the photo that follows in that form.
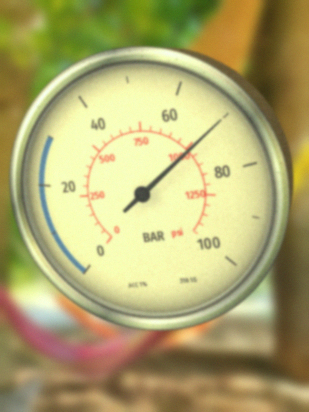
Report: 70bar
